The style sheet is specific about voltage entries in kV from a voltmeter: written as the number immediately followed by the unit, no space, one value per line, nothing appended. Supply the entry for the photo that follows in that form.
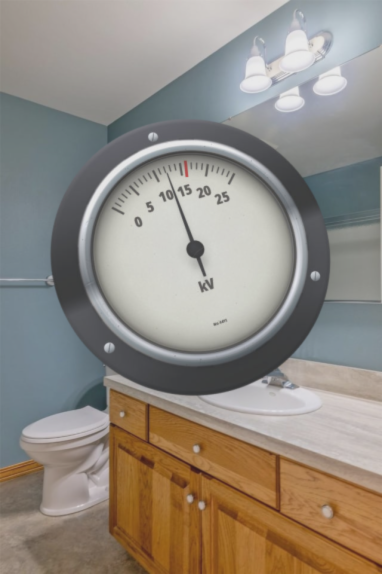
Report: 12kV
